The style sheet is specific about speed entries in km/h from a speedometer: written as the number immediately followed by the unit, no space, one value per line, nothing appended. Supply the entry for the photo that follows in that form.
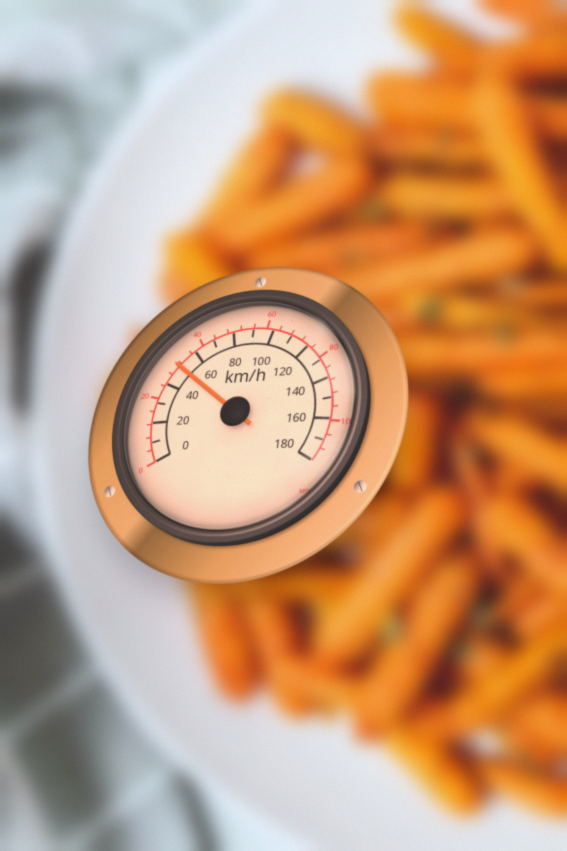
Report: 50km/h
